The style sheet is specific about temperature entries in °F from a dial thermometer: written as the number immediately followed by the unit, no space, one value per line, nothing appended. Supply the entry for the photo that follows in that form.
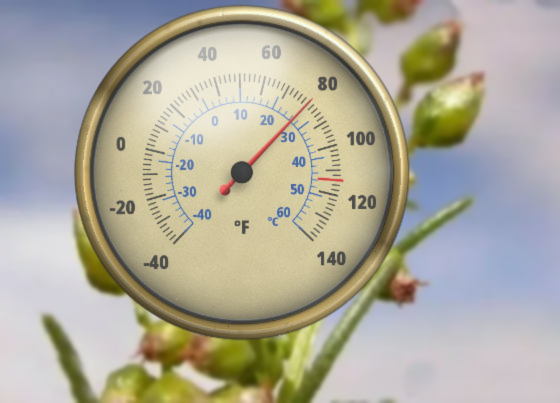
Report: 80°F
